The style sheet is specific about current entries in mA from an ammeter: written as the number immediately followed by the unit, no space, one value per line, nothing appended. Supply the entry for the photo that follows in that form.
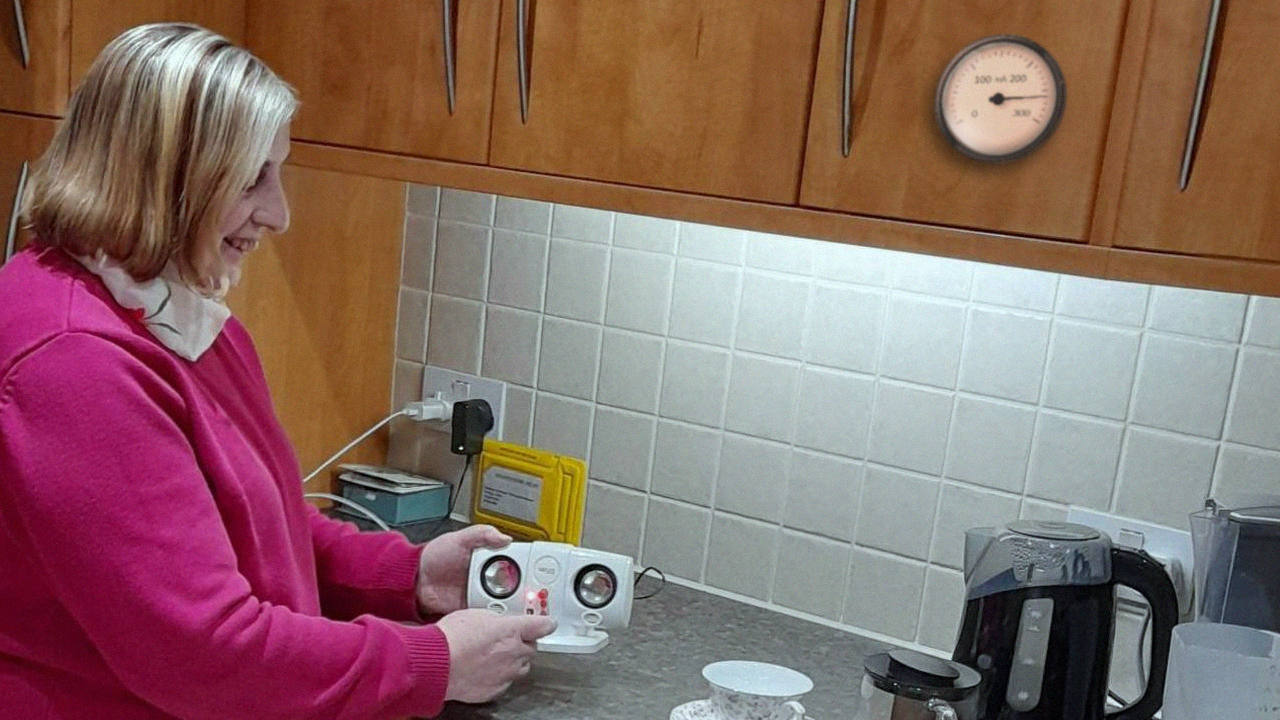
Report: 260mA
